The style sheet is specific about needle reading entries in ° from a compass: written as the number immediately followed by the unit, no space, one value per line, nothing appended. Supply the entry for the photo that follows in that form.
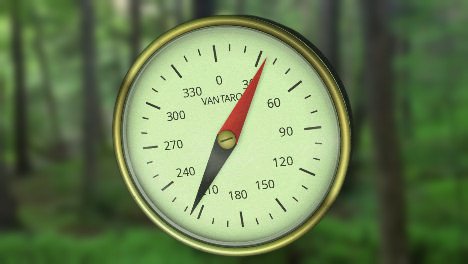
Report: 35°
